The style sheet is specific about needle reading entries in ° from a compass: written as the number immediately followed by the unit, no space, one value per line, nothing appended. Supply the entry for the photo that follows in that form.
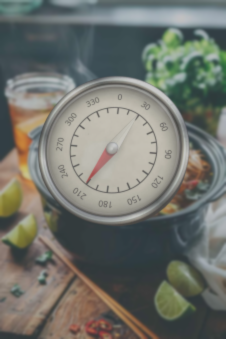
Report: 210°
